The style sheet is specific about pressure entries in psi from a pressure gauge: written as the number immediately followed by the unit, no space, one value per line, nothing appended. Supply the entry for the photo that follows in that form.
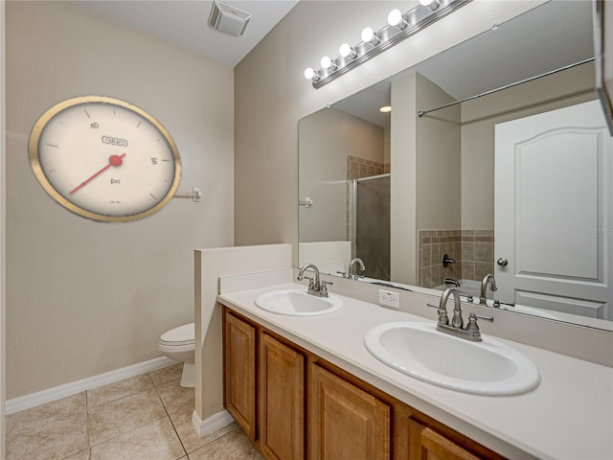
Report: 0psi
